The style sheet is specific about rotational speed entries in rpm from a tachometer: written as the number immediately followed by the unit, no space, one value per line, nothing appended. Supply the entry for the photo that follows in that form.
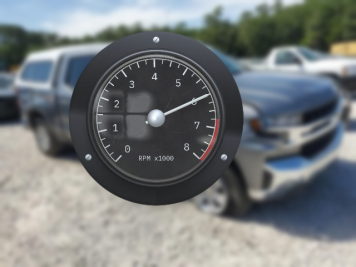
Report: 6000rpm
